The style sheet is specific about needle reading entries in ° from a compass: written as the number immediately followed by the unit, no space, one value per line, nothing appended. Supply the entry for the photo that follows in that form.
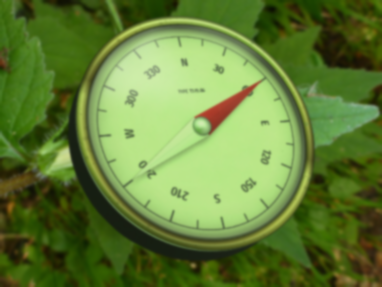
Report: 60°
